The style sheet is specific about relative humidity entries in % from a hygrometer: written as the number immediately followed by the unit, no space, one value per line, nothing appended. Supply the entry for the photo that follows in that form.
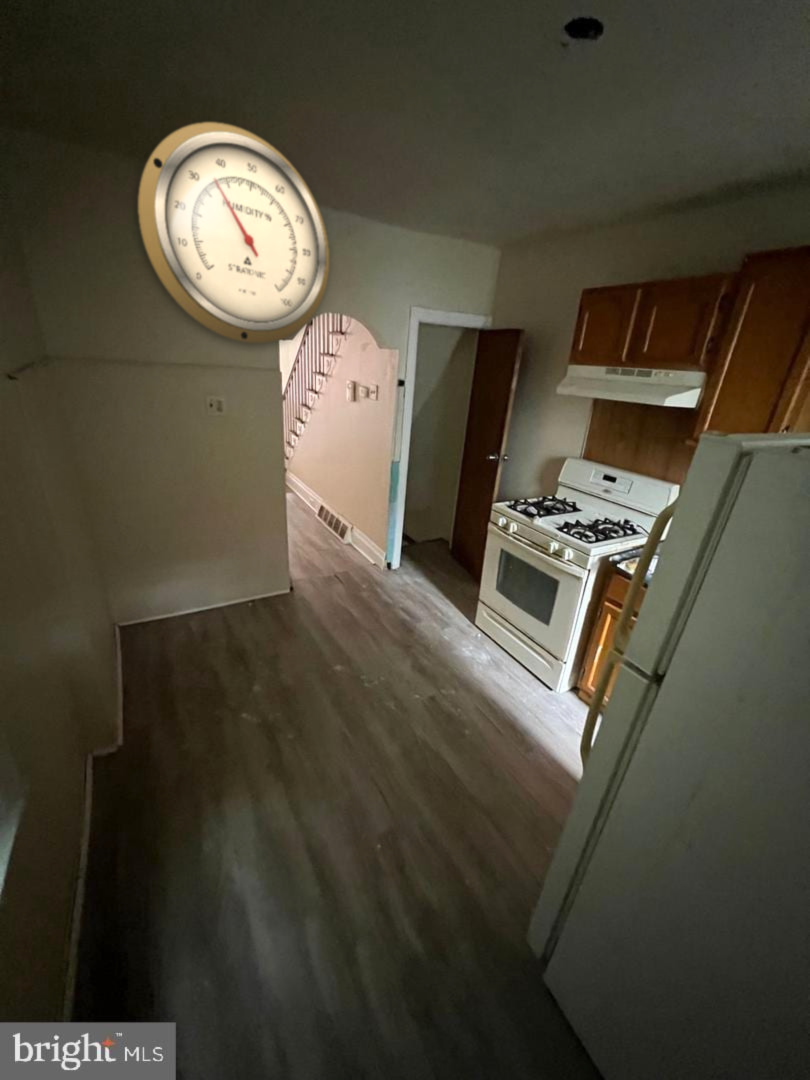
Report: 35%
